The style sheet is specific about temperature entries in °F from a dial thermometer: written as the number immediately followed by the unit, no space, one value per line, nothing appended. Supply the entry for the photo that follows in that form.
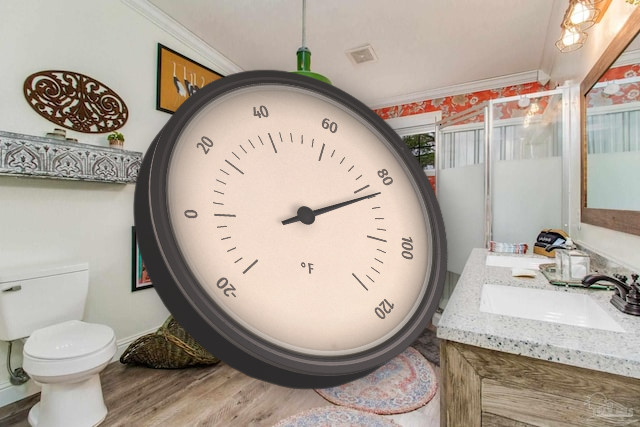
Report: 84°F
